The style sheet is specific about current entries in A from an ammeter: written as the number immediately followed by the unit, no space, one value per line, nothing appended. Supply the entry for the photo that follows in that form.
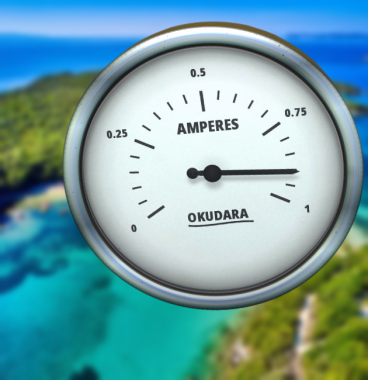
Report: 0.9A
